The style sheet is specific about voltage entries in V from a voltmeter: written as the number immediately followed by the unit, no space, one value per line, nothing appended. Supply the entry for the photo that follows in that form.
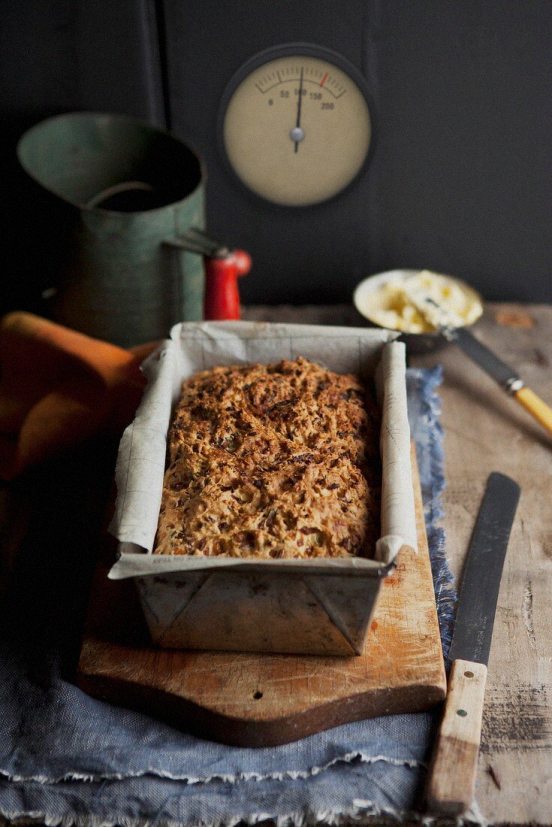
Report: 100V
